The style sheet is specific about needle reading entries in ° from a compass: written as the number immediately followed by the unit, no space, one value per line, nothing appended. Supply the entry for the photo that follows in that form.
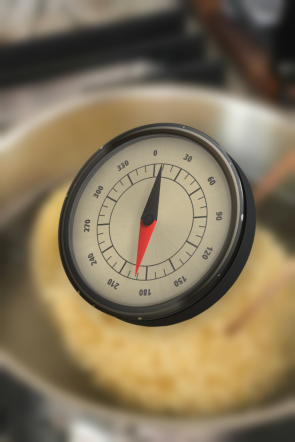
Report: 190°
